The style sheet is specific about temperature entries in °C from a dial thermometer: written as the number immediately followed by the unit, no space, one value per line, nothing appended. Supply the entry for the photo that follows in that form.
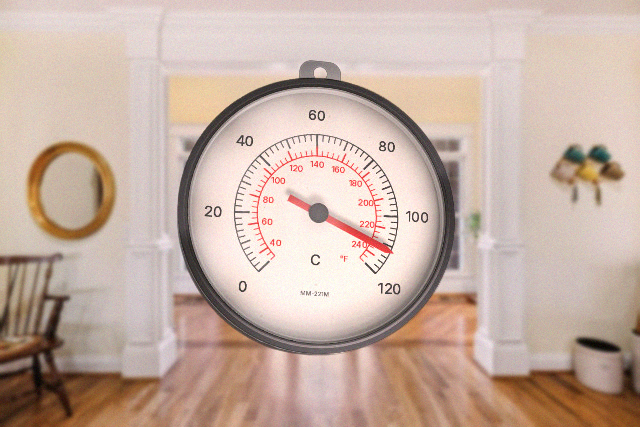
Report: 112°C
